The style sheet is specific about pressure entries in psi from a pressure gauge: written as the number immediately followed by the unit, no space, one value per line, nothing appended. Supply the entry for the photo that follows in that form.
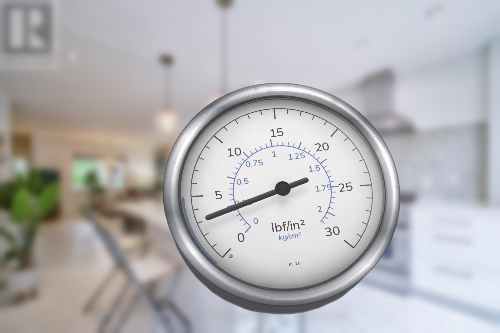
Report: 3psi
